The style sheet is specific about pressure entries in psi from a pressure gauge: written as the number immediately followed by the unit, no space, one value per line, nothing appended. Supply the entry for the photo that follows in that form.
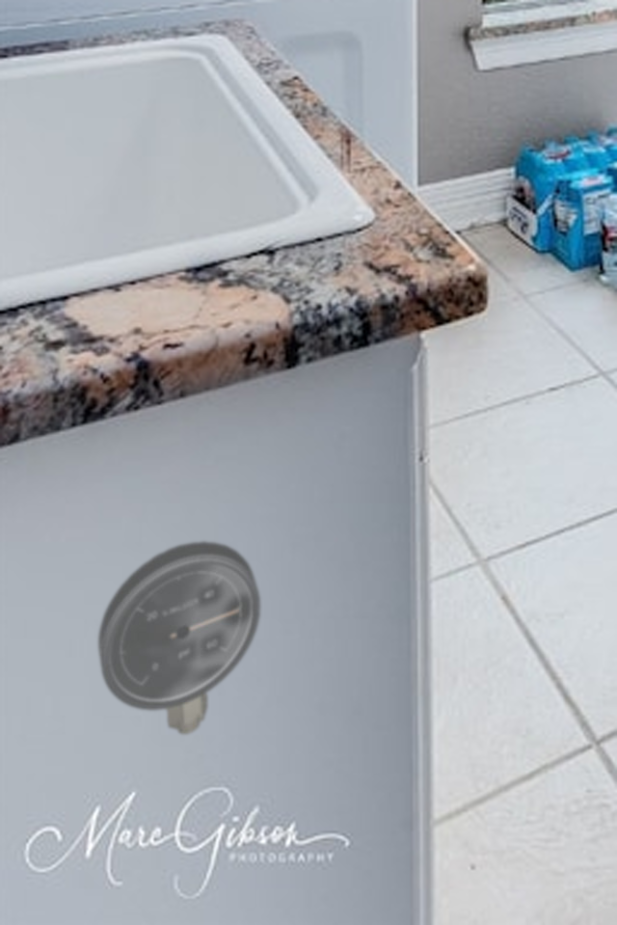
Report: 50psi
